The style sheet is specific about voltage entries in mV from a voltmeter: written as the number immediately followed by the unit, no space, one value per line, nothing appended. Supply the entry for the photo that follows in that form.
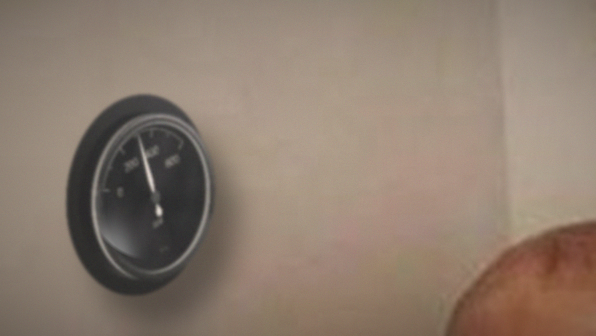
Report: 300mV
